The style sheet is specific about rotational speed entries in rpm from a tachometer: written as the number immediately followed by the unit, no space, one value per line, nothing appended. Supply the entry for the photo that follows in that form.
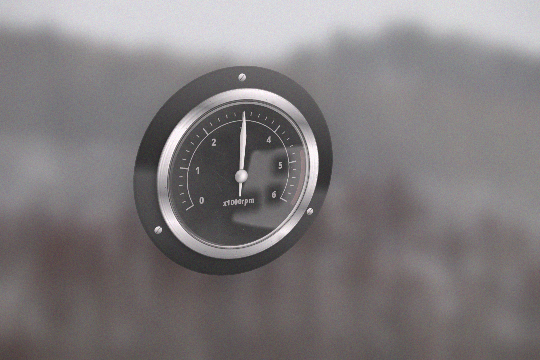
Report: 3000rpm
